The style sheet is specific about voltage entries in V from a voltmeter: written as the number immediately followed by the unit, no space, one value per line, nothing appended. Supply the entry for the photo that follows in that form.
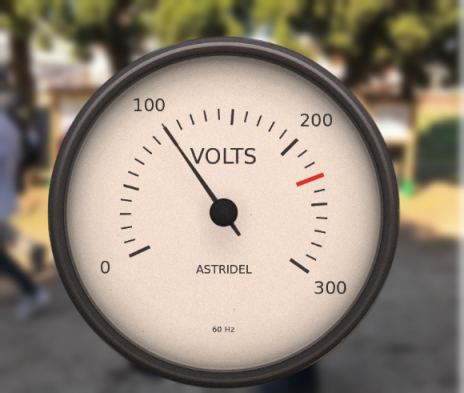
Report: 100V
